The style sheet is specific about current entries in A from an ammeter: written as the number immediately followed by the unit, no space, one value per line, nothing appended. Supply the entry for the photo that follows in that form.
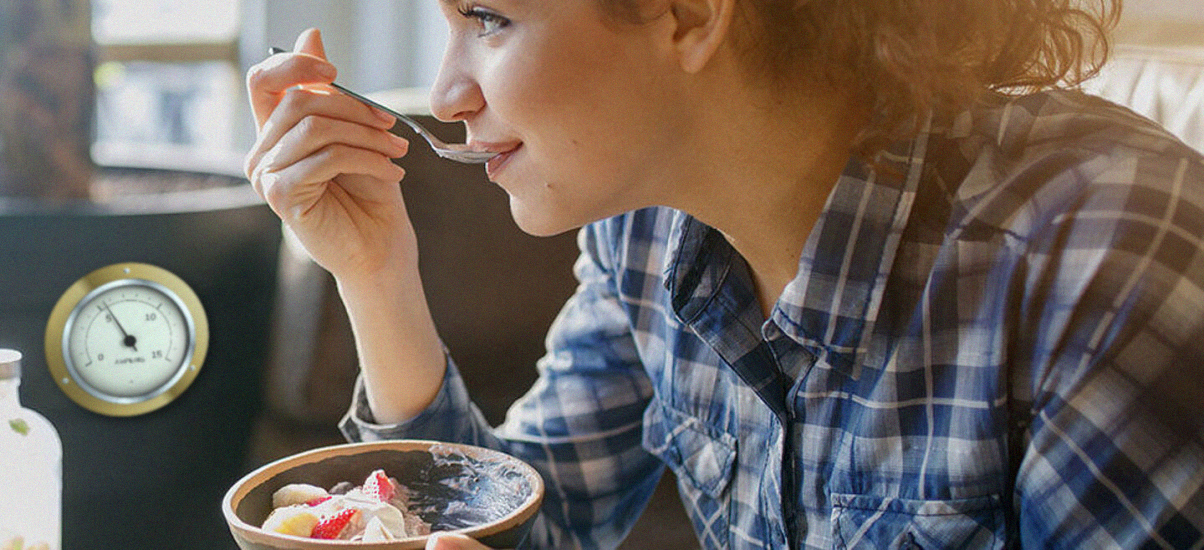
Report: 5.5A
